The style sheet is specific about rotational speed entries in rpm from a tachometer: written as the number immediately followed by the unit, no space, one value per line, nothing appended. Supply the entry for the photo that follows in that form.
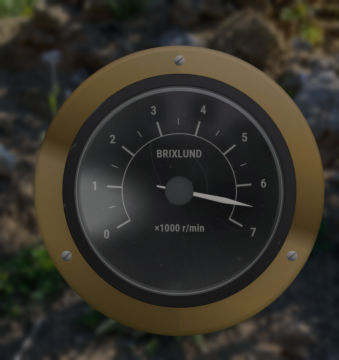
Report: 6500rpm
